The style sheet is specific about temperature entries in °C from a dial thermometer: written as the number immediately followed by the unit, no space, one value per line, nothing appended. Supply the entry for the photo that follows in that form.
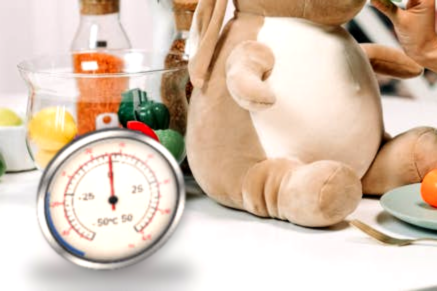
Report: 0°C
